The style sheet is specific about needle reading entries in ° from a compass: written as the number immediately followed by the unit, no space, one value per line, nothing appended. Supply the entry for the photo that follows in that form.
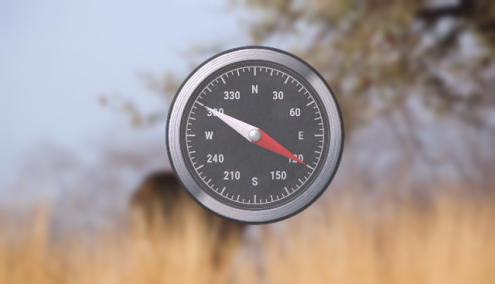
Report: 120°
